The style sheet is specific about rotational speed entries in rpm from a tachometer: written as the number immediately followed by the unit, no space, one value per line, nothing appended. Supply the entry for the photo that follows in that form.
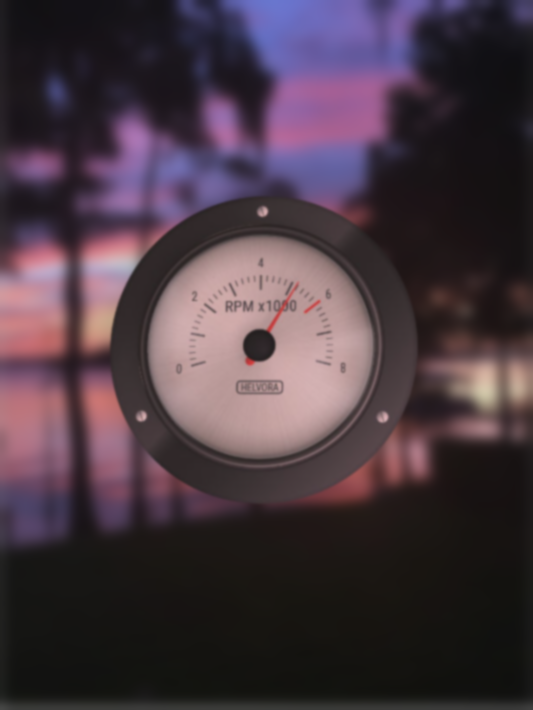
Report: 5200rpm
